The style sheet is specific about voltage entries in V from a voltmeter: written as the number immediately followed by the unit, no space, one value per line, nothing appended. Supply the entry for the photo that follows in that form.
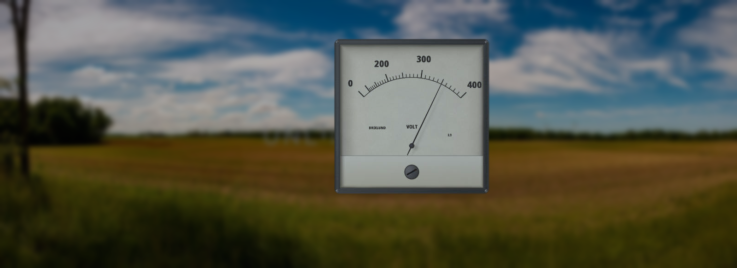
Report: 350V
